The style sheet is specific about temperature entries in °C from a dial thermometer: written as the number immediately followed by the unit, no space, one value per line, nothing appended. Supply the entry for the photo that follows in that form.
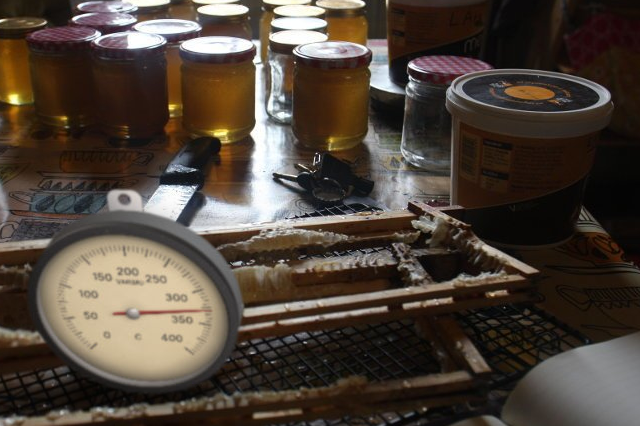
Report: 325°C
